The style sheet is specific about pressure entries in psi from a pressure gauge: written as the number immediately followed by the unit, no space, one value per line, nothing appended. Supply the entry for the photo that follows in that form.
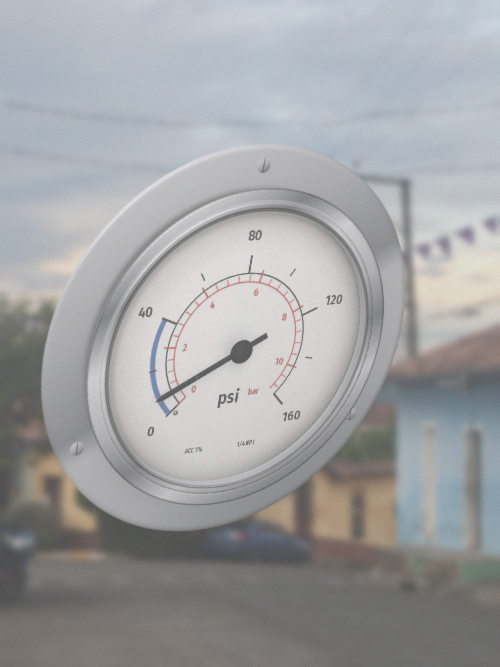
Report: 10psi
